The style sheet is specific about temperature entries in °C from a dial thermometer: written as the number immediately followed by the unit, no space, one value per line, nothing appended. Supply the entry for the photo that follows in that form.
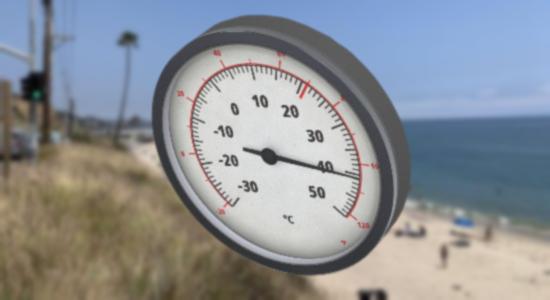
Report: 40°C
